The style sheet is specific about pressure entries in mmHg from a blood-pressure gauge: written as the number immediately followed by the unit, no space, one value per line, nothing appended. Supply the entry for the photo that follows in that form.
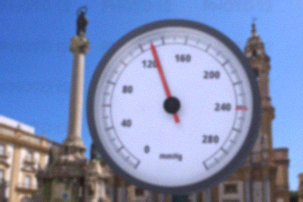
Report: 130mmHg
